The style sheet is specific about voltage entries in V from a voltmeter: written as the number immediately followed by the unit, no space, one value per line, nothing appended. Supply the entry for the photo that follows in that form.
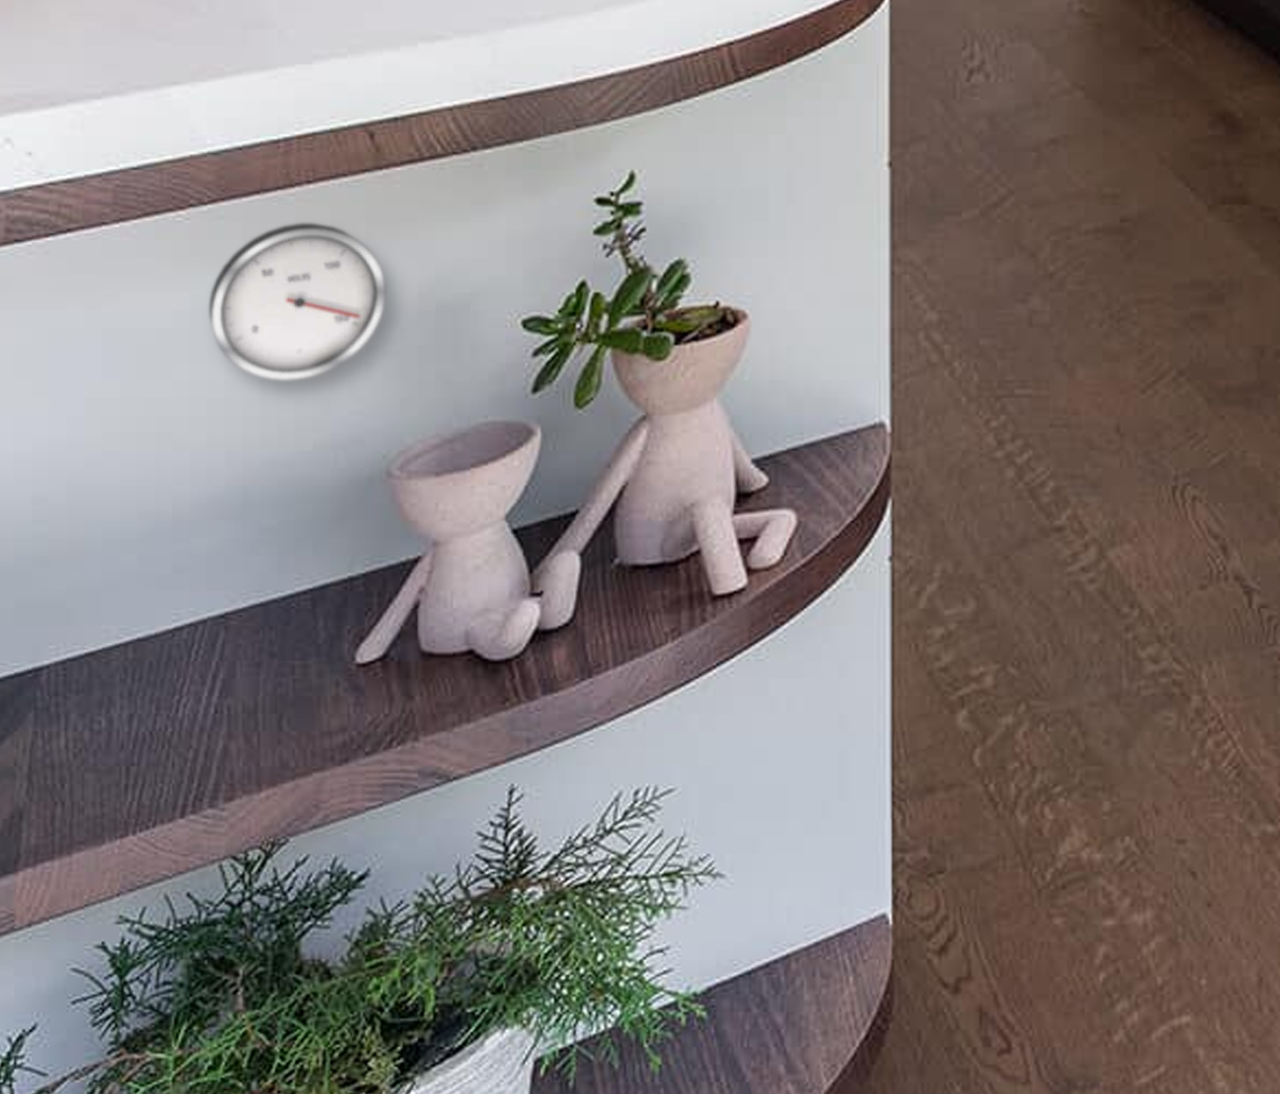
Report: 145V
